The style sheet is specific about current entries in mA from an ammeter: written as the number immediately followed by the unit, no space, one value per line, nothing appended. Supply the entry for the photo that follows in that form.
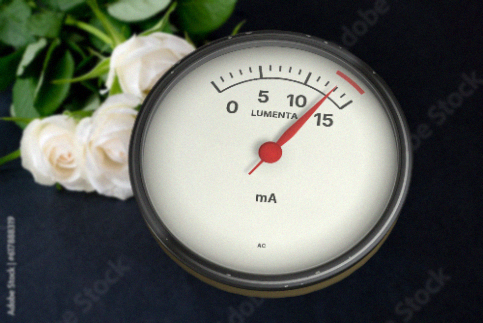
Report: 13mA
